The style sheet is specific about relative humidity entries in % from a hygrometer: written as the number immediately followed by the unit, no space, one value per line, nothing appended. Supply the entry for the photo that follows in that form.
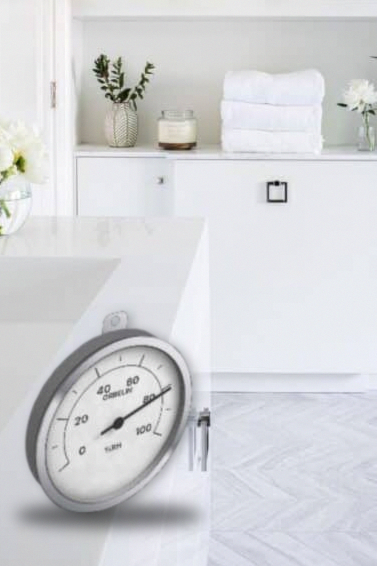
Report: 80%
